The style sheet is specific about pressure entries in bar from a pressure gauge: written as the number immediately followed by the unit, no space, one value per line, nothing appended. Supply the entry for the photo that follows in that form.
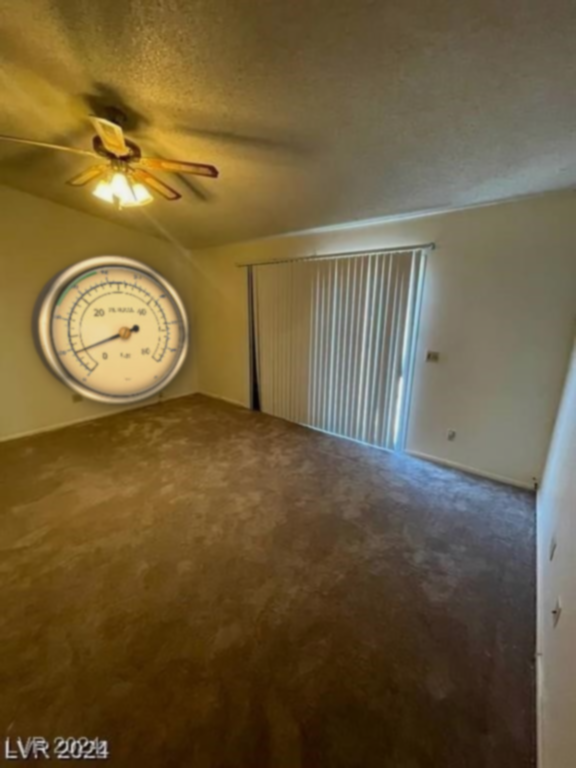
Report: 6bar
